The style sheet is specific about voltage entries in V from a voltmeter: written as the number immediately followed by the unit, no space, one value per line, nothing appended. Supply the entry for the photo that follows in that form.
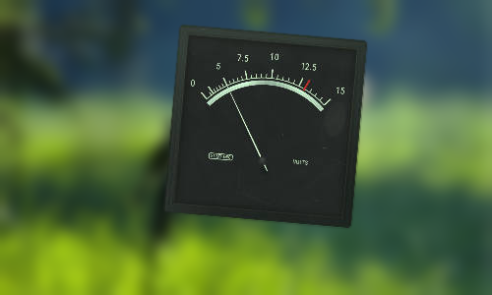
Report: 5V
